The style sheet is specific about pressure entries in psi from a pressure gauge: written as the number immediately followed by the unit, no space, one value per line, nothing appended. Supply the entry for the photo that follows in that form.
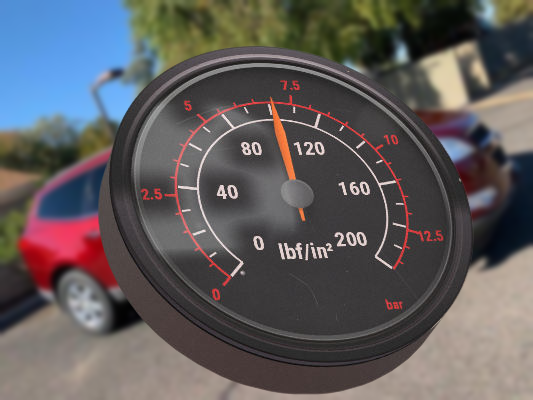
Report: 100psi
